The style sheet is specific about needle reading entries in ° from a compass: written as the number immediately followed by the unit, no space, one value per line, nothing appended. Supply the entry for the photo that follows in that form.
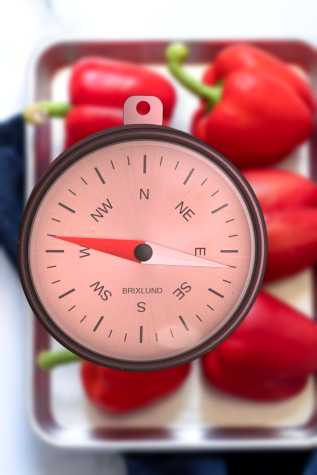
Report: 280°
